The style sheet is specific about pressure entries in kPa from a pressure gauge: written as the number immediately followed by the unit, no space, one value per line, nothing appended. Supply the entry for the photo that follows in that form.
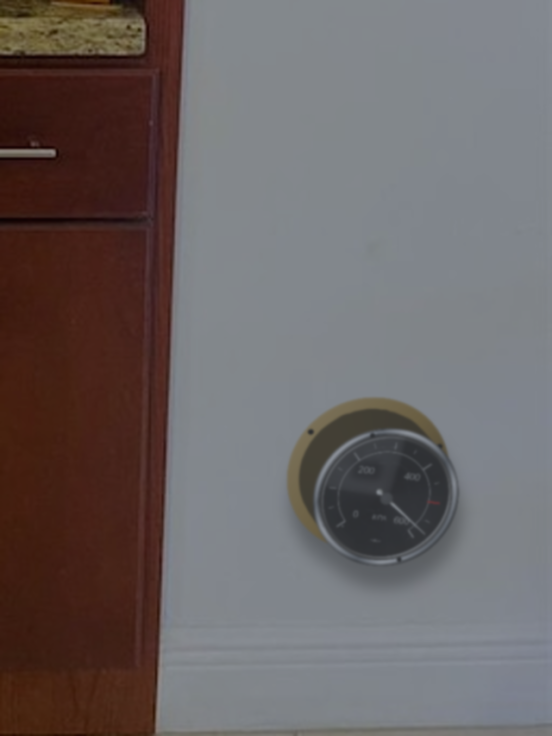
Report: 575kPa
